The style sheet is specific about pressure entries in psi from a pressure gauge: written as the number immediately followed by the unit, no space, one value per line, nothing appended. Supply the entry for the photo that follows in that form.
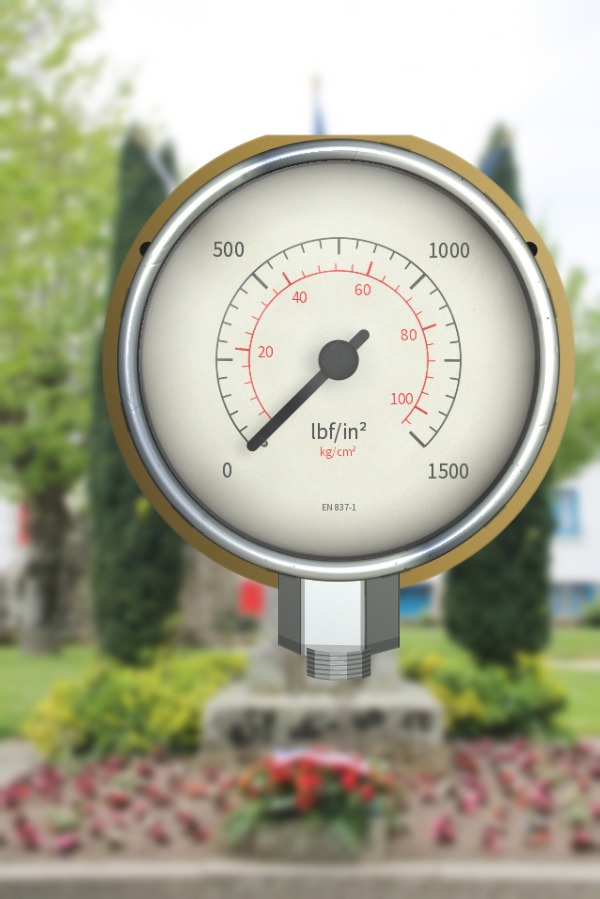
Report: 0psi
